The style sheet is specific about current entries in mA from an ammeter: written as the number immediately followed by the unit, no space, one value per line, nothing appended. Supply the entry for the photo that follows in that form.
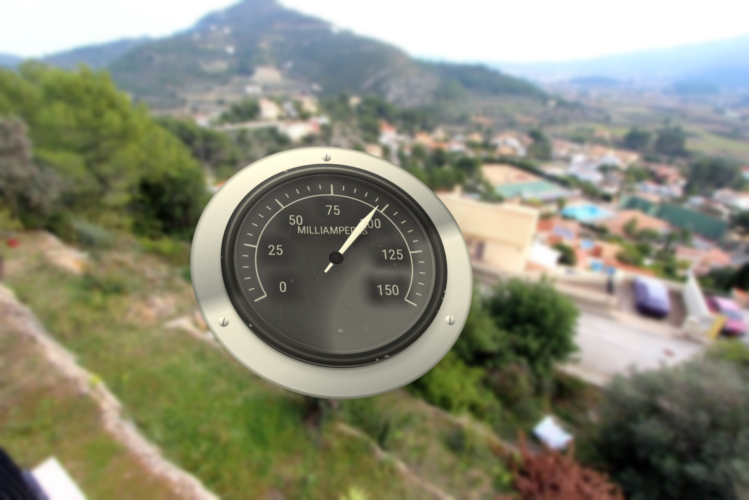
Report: 97.5mA
